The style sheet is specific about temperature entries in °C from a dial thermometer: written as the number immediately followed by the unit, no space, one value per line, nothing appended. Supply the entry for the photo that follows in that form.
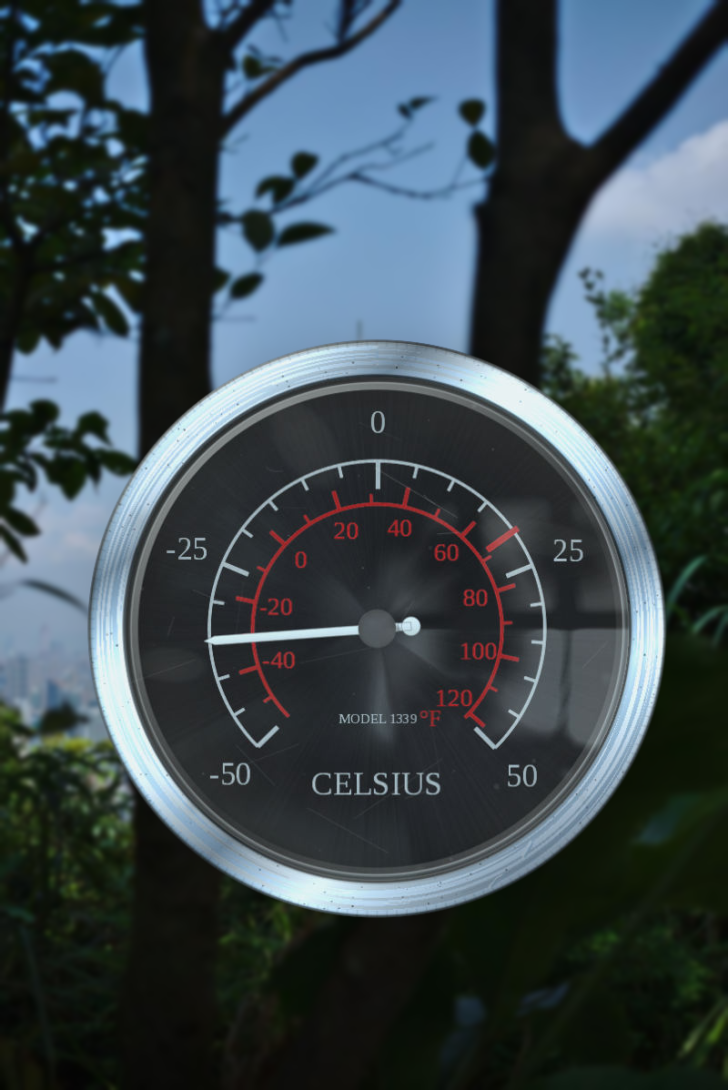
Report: -35°C
